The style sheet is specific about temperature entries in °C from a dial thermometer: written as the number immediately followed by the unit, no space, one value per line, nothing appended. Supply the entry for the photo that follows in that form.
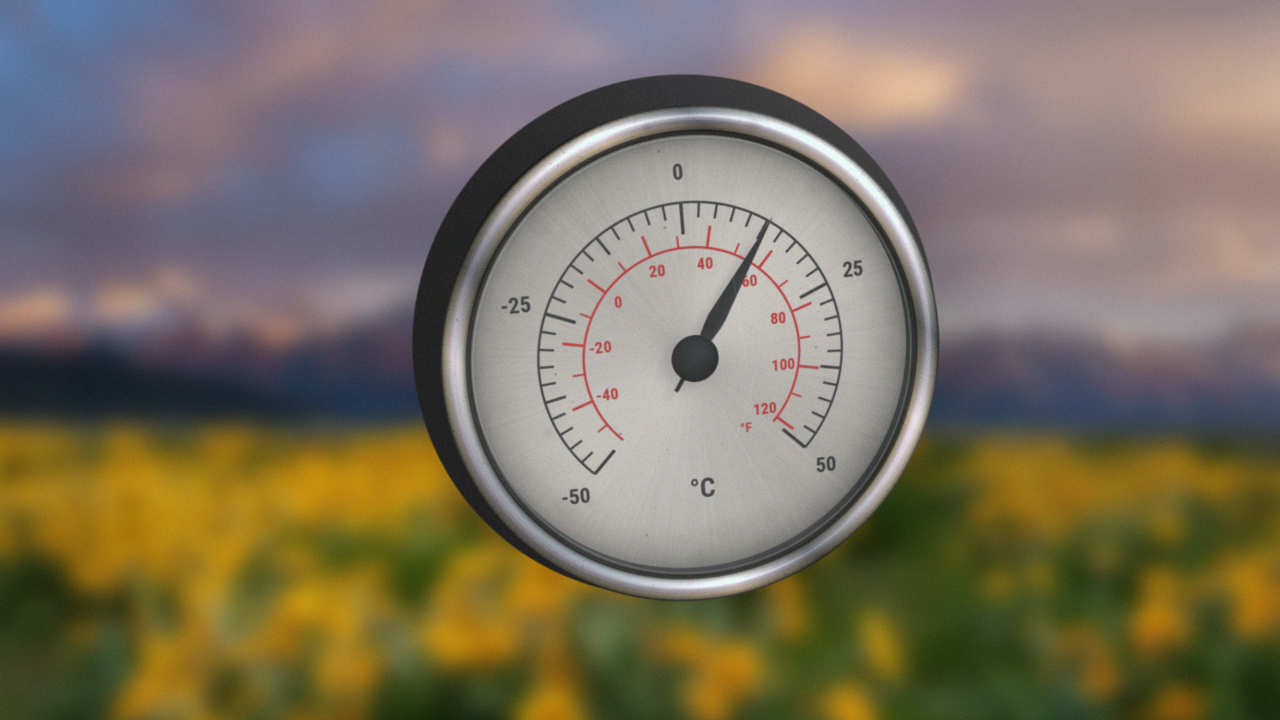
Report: 12.5°C
